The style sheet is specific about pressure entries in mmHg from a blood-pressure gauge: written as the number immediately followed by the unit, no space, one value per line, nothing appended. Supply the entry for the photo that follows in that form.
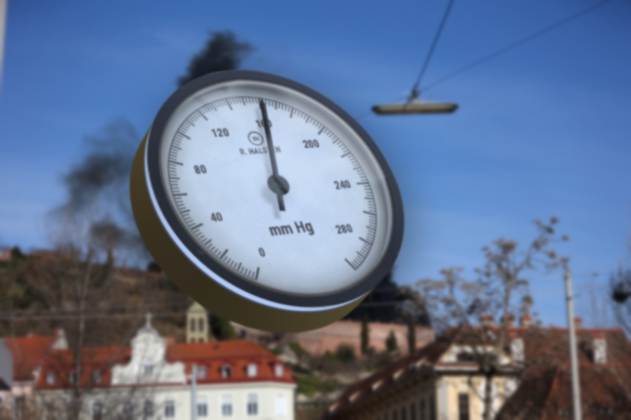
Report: 160mmHg
